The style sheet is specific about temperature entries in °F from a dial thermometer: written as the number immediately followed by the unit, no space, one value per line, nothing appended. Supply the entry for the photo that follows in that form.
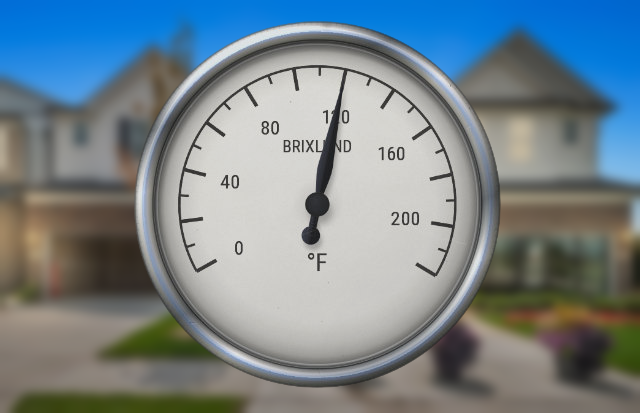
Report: 120°F
